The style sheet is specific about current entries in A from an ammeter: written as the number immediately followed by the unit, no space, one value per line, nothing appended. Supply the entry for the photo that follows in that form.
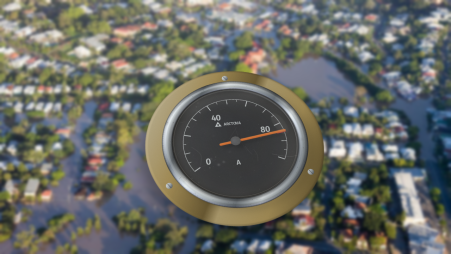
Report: 85A
